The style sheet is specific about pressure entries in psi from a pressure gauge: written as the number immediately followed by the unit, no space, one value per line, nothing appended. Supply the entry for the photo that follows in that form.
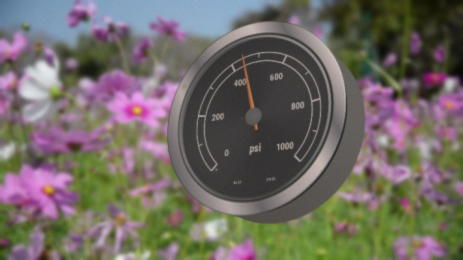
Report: 450psi
